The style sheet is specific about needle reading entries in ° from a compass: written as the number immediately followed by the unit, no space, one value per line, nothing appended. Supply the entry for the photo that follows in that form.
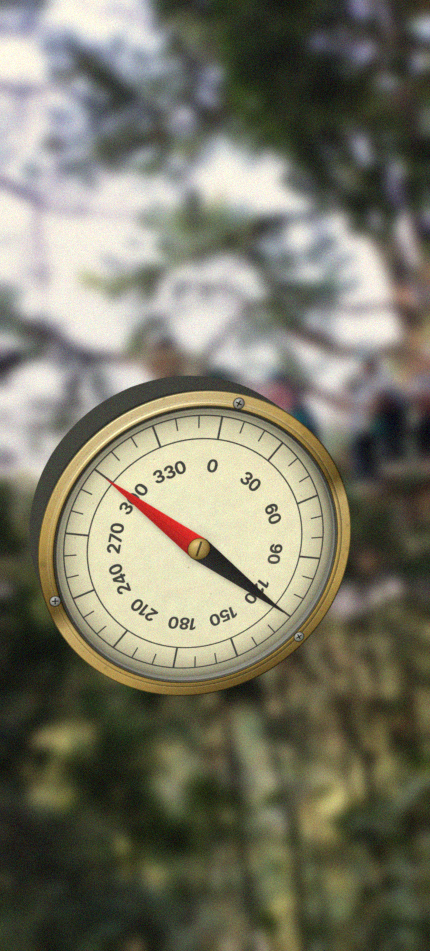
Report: 300°
